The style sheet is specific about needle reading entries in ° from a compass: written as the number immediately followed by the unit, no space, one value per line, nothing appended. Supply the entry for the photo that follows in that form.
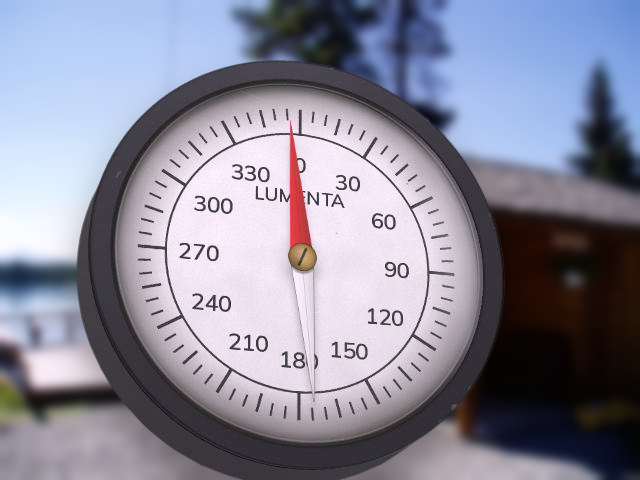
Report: 355°
